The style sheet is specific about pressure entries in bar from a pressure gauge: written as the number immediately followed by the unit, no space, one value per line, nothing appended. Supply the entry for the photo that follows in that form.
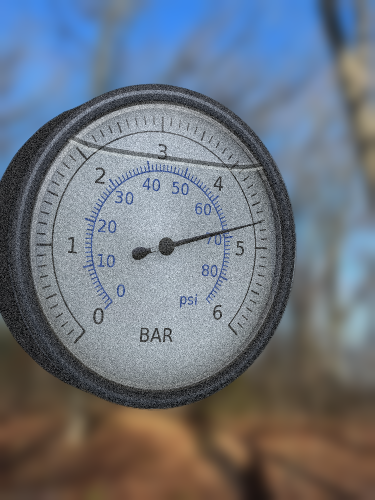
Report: 4.7bar
